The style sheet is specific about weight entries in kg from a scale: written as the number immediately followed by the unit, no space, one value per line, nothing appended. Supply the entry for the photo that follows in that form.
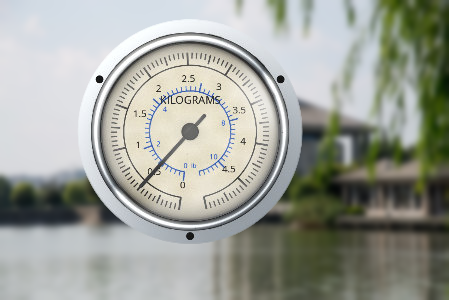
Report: 0.5kg
